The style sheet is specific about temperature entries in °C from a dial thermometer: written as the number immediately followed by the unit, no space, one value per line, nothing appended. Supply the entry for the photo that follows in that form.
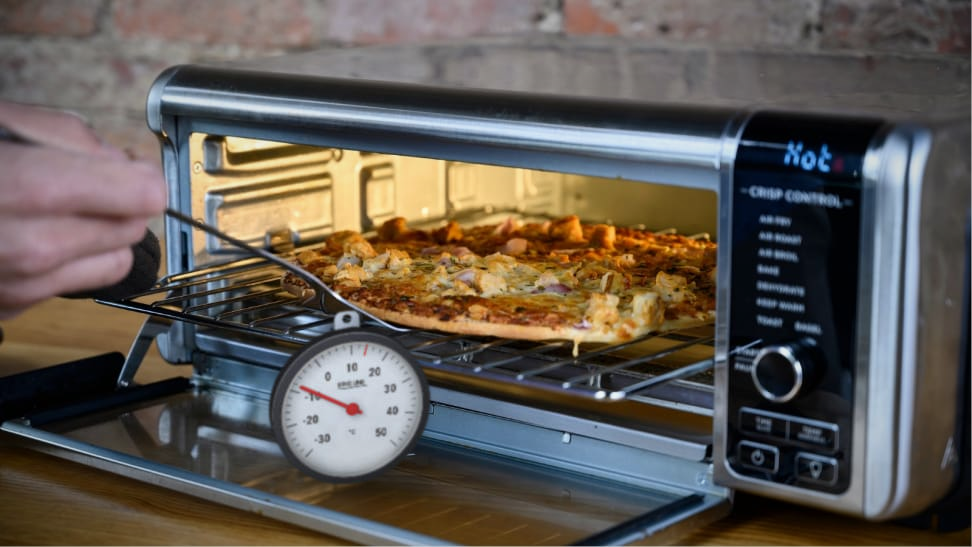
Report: -8°C
